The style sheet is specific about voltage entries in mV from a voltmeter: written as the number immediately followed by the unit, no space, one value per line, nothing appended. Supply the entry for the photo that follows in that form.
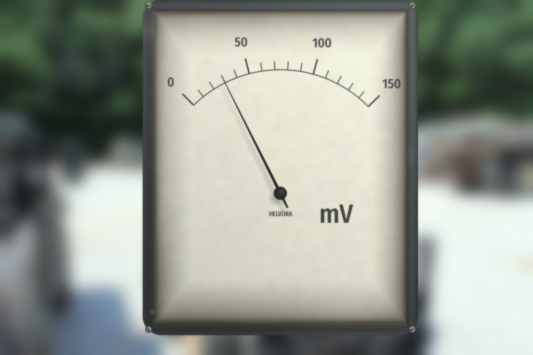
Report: 30mV
